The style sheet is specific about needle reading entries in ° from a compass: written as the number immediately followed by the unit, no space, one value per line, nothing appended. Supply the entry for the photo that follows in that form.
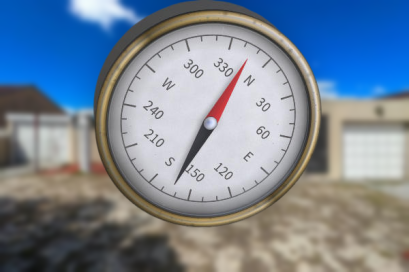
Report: 345°
